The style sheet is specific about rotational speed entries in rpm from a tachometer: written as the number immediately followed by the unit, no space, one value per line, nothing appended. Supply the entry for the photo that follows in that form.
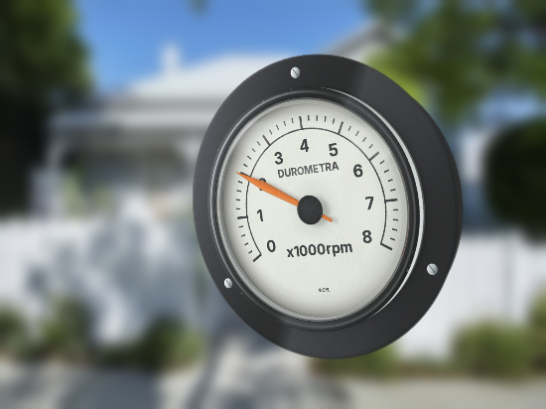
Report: 2000rpm
